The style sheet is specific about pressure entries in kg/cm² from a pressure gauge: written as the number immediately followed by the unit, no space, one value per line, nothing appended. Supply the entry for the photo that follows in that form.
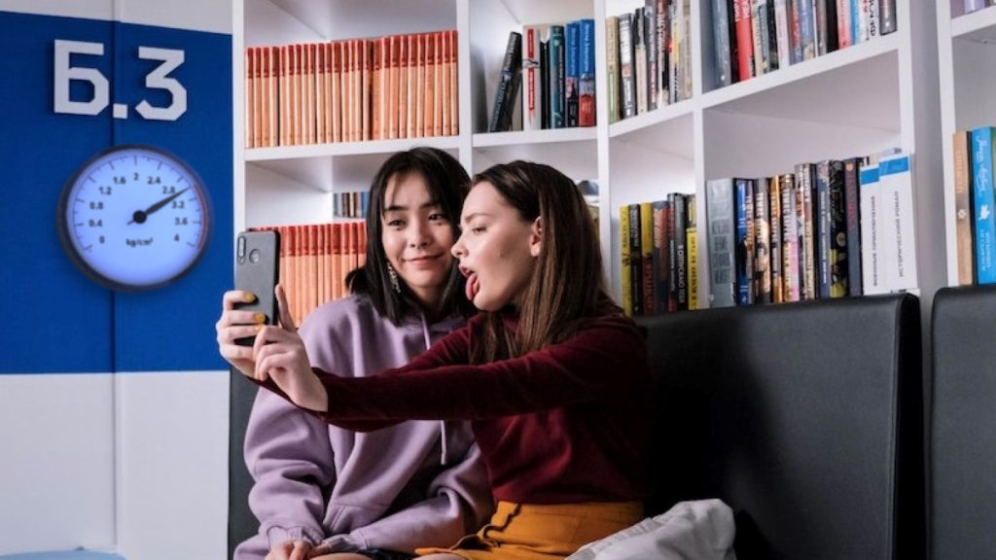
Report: 3kg/cm²
